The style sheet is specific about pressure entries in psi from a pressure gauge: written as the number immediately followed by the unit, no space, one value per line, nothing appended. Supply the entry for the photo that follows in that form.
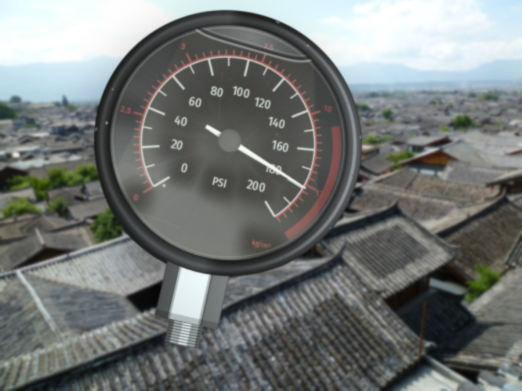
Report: 180psi
